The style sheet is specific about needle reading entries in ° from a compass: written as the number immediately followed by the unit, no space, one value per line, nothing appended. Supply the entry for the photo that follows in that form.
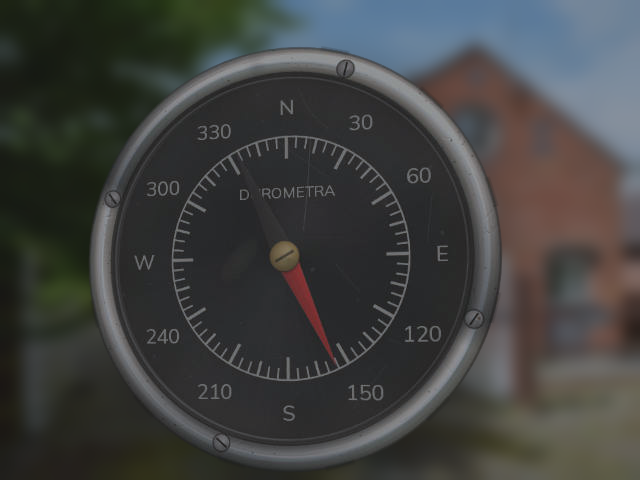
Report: 155°
